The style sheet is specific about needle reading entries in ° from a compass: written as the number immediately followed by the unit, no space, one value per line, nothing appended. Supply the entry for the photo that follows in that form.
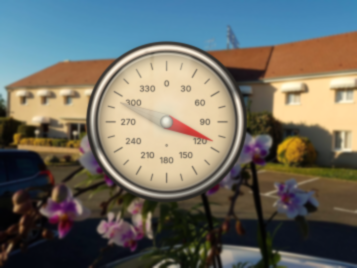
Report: 112.5°
